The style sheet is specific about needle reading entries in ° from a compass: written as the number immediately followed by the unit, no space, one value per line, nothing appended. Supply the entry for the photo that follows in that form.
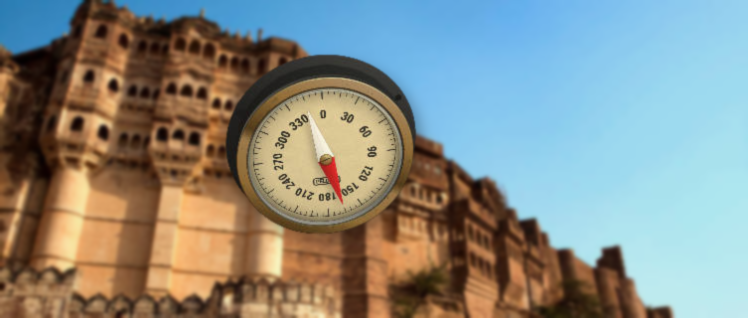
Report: 165°
